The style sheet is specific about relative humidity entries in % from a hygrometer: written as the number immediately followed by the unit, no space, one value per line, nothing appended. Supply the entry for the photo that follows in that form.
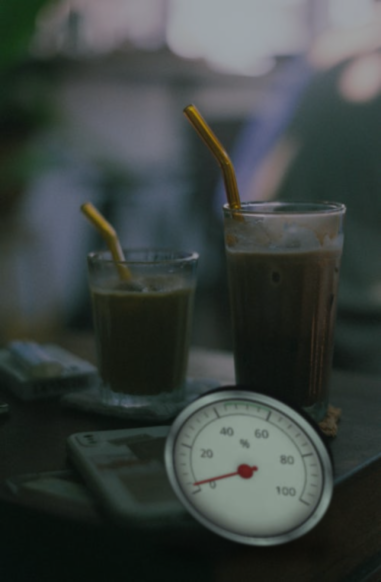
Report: 4%
